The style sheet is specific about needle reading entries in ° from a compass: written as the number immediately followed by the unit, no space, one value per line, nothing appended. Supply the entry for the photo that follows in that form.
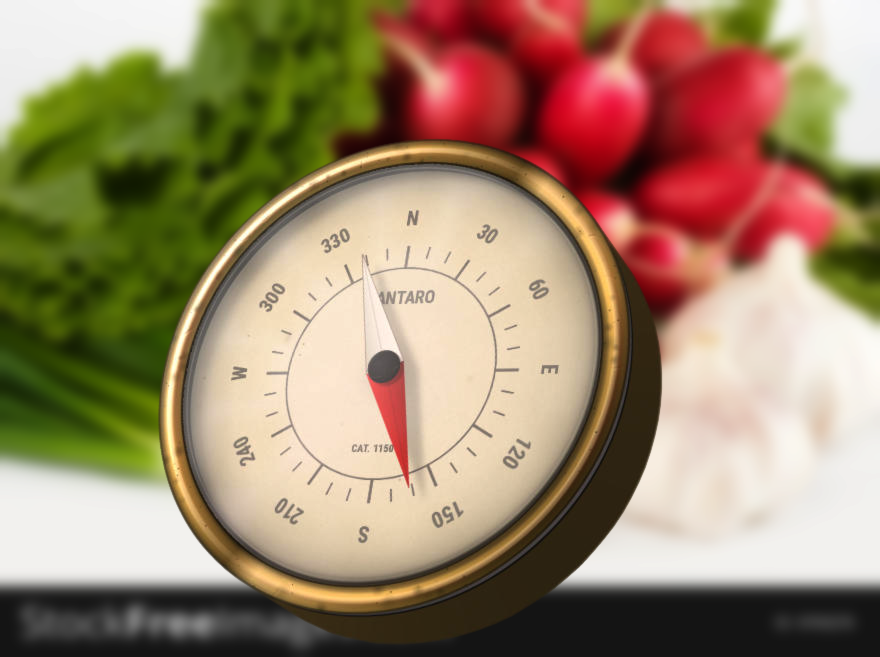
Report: 160°
